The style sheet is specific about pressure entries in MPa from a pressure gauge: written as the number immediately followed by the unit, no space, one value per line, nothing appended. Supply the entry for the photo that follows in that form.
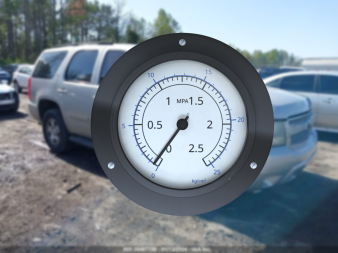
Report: 0.05MPa
